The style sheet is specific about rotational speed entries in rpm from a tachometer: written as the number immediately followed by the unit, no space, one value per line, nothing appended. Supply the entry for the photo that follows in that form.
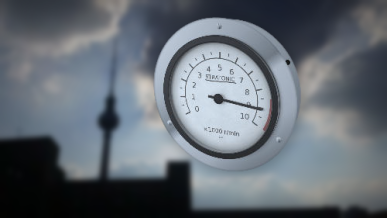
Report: 9000rpm
